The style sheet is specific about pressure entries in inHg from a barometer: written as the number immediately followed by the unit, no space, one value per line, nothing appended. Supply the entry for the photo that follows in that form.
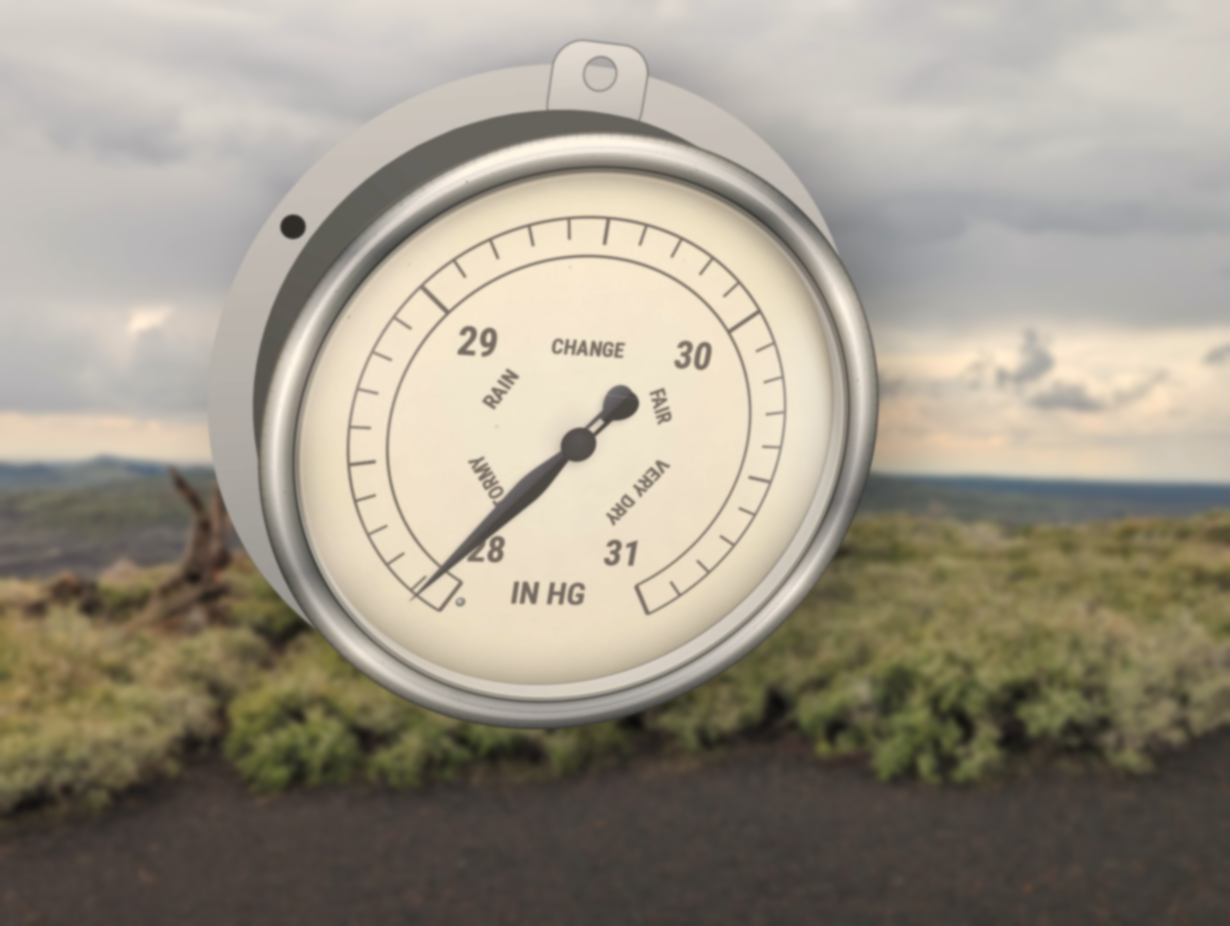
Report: 28.1inHg
